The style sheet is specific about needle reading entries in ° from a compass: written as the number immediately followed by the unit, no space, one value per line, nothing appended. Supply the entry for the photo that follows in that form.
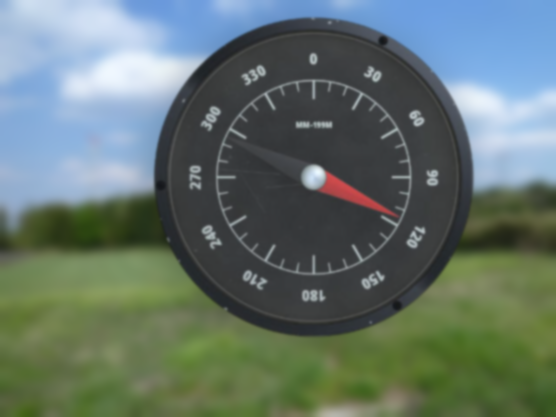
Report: 115°
